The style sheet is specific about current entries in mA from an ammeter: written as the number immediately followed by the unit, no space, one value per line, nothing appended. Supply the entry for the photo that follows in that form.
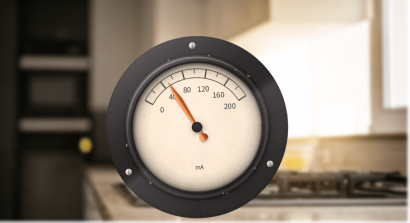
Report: 50mA
